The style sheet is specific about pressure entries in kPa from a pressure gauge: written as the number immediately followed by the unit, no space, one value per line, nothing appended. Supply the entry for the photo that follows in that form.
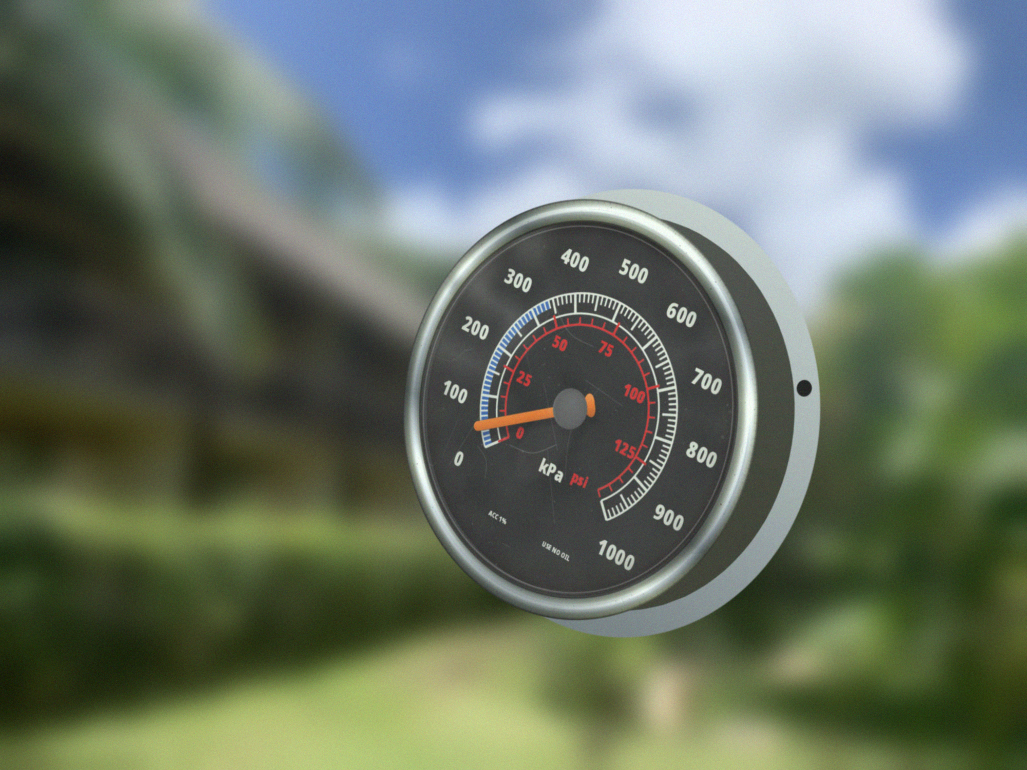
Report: 40kPa
